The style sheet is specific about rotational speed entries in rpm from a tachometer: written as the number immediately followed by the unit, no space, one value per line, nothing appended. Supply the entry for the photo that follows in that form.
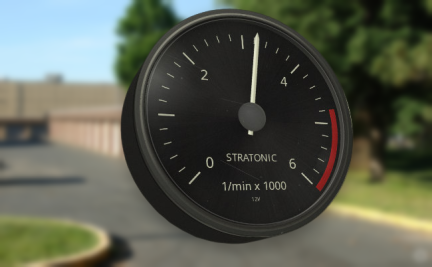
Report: 3200rpm
